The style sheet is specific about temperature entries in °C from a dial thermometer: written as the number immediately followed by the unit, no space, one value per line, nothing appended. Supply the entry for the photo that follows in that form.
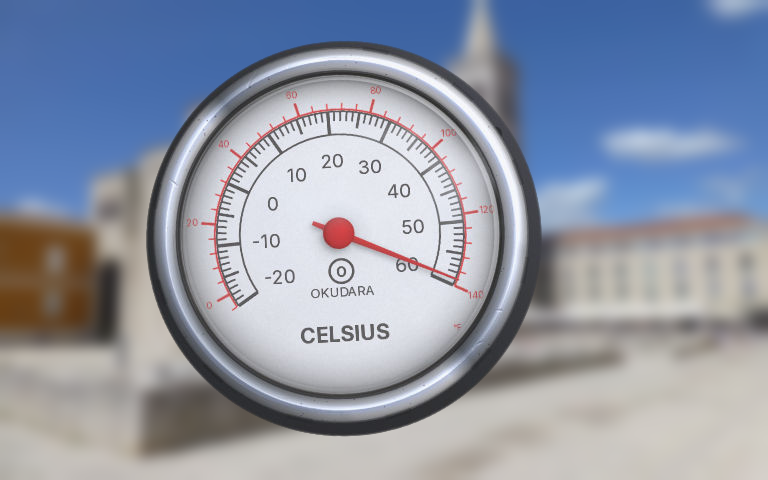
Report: 59°C
